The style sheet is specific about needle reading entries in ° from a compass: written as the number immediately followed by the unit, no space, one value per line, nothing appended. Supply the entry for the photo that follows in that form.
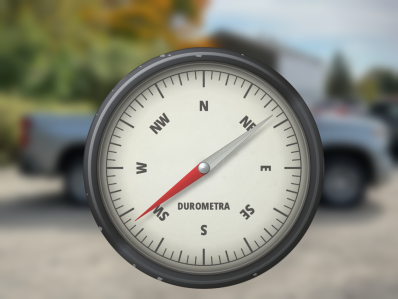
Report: 232.5°
